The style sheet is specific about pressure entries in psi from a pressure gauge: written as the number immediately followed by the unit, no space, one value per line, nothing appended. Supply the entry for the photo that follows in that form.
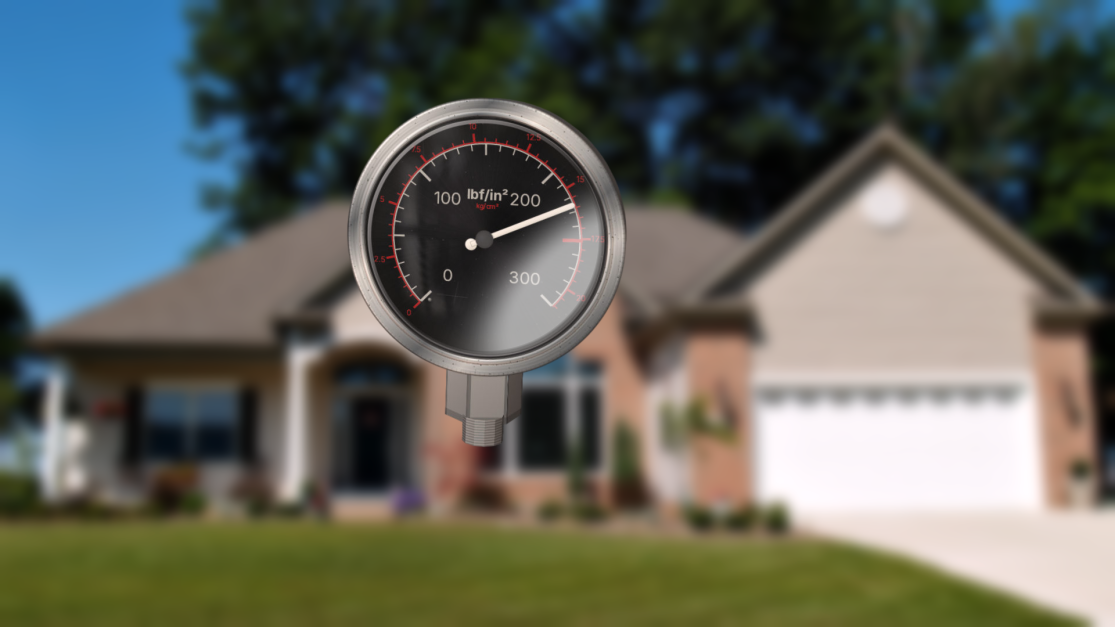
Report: 225psi
